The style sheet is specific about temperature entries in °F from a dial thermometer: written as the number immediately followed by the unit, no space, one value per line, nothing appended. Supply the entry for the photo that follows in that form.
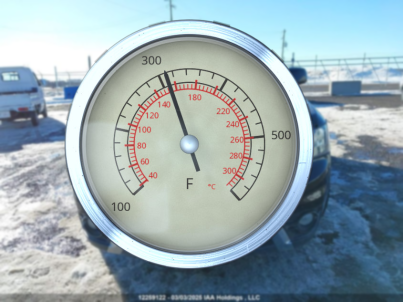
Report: 310°F
